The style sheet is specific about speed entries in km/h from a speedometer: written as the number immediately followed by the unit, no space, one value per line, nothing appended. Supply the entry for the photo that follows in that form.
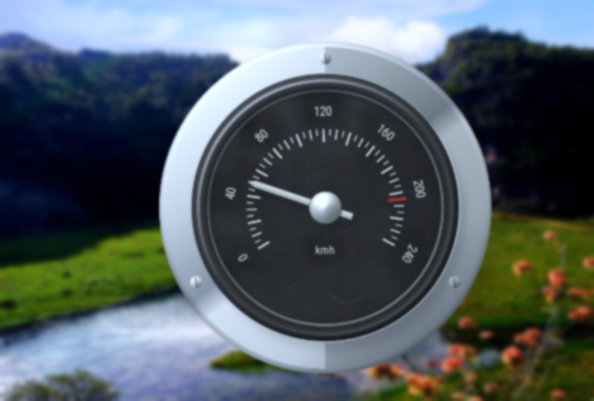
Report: 50km/h
